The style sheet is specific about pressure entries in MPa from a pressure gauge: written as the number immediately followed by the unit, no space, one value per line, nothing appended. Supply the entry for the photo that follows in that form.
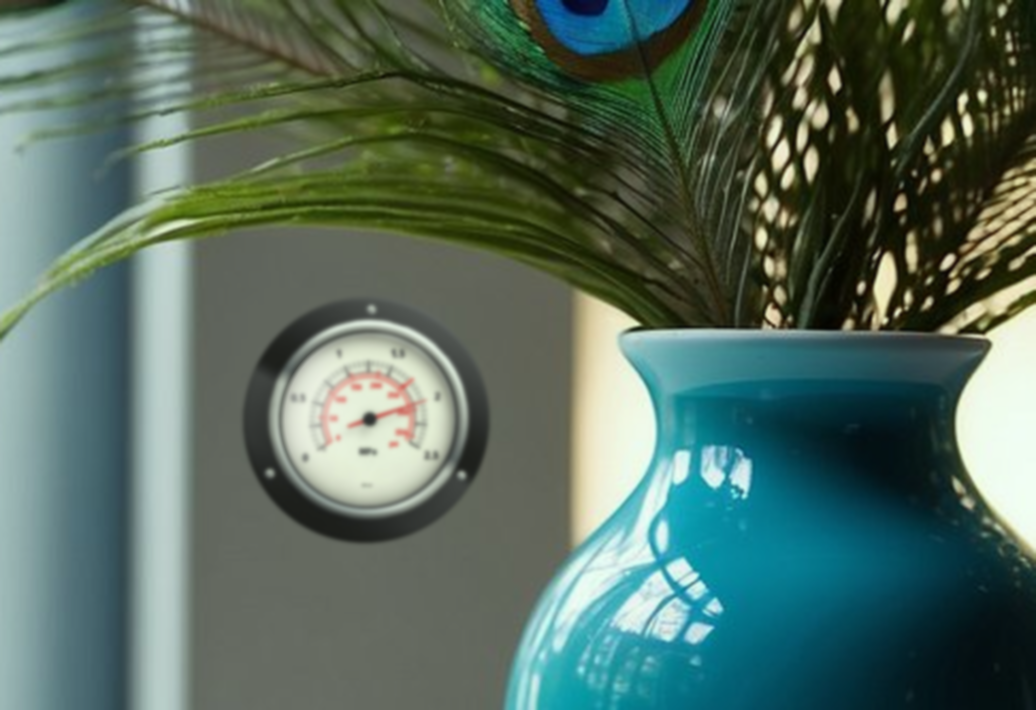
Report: 2MPa
